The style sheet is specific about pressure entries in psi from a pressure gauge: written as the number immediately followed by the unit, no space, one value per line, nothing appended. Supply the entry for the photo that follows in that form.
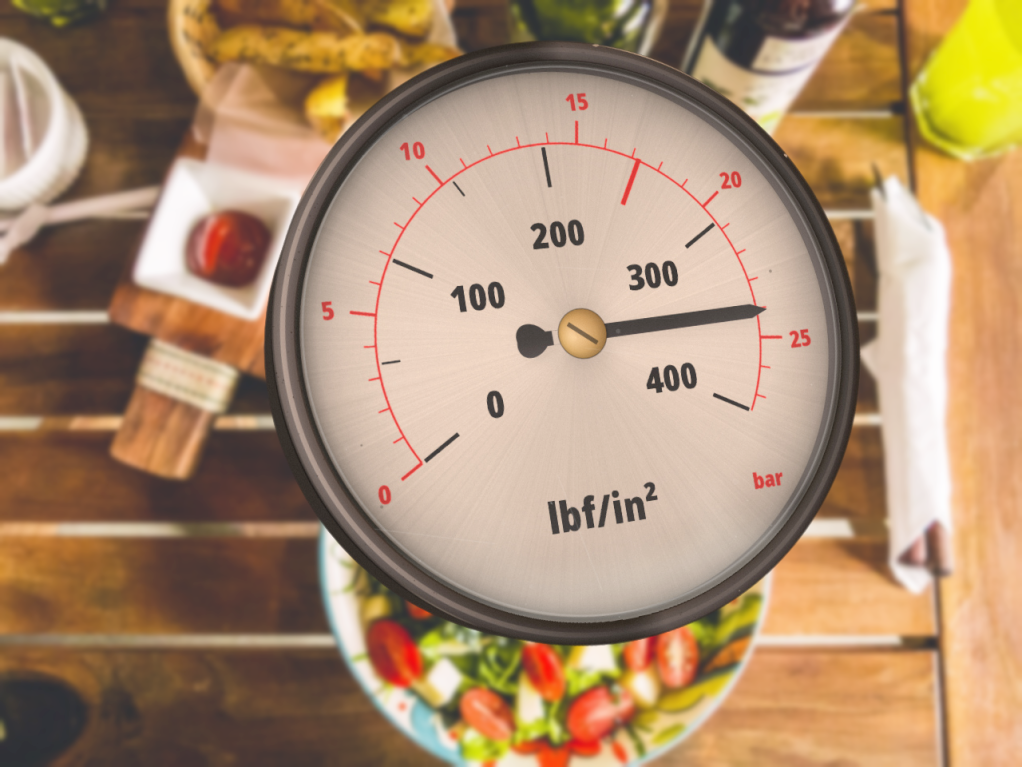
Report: 350psi
